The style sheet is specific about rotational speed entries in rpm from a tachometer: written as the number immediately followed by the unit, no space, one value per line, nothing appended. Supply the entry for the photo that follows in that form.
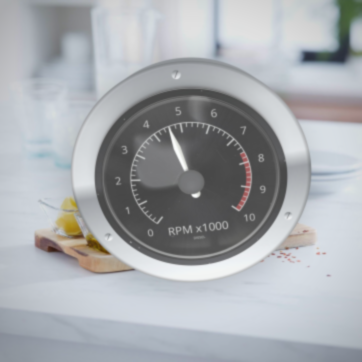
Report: 4600rpm
